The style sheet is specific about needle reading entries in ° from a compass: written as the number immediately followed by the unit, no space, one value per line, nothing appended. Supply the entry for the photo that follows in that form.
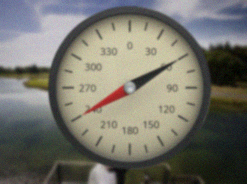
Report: 240°
